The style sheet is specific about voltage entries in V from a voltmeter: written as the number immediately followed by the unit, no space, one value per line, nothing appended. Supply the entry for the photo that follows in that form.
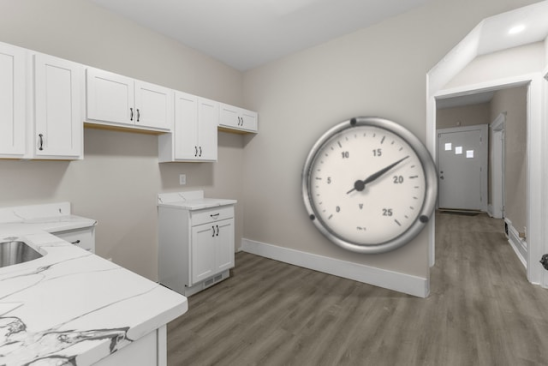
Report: 18V
